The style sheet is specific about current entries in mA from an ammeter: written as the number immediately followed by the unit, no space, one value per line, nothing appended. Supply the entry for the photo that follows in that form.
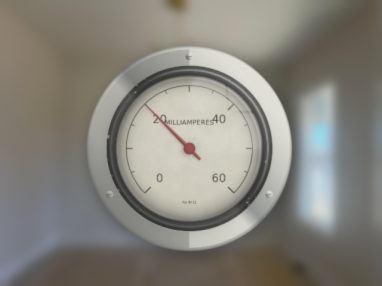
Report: 20mA
